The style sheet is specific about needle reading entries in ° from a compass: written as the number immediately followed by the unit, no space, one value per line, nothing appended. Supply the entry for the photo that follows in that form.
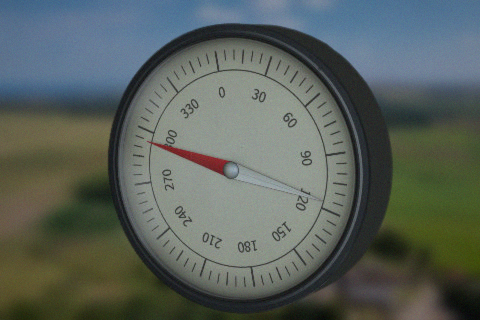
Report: 295°
